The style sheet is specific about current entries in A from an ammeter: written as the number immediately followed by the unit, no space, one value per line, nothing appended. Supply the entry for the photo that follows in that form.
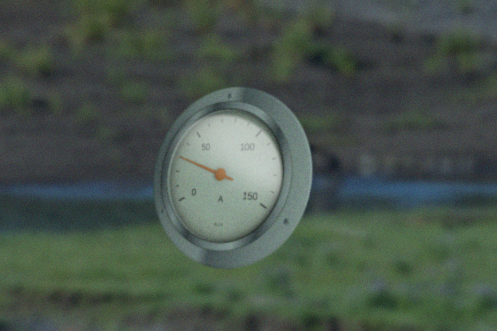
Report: 30A
